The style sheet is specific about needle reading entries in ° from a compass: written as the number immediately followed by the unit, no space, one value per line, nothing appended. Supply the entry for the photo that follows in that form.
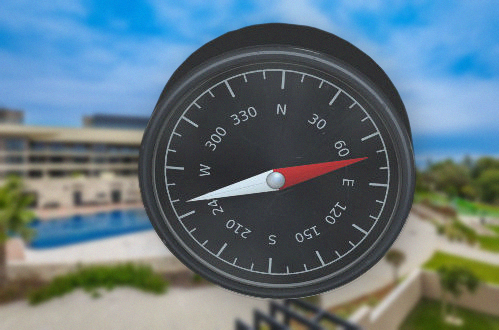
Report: 70°
